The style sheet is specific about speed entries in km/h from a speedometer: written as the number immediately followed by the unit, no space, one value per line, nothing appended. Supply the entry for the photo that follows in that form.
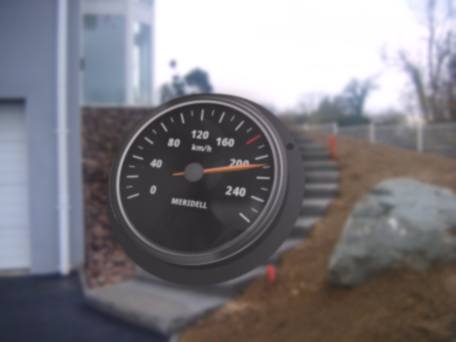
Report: 210km/h
